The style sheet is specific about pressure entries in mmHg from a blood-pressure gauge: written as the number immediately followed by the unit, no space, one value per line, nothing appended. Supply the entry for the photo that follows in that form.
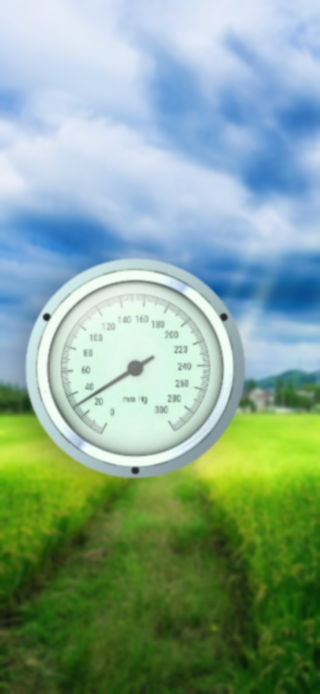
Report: 30mmHg
